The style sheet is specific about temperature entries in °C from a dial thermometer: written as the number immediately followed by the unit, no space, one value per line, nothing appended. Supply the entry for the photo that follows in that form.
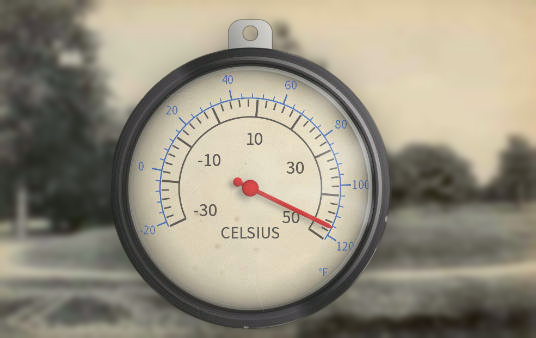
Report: 47°C
